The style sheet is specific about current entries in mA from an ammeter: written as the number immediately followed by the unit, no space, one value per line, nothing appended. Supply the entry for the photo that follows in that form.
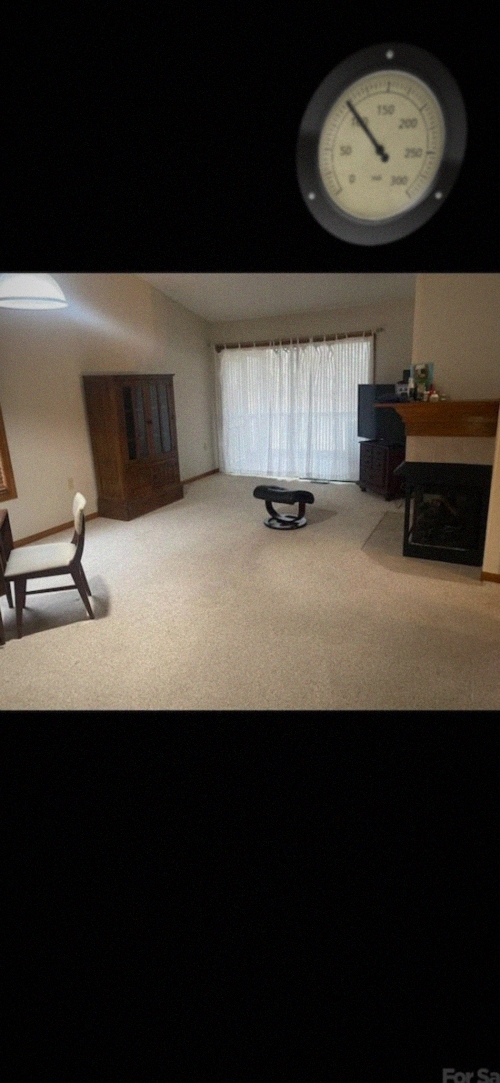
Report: 100mA
